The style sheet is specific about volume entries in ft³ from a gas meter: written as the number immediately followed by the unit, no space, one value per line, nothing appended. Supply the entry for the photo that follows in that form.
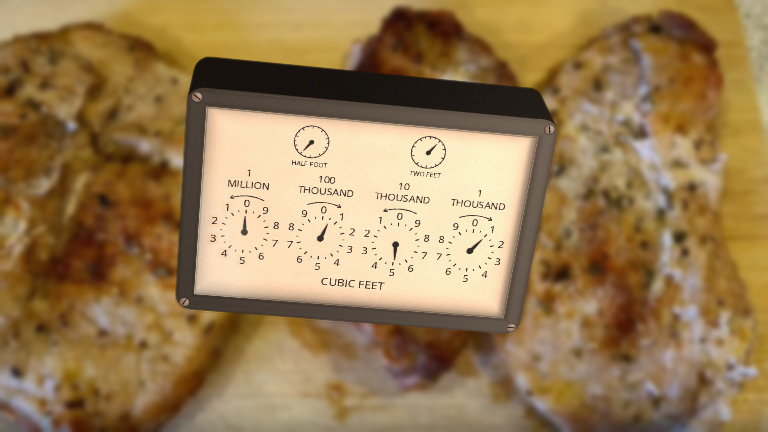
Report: 5100ft³
